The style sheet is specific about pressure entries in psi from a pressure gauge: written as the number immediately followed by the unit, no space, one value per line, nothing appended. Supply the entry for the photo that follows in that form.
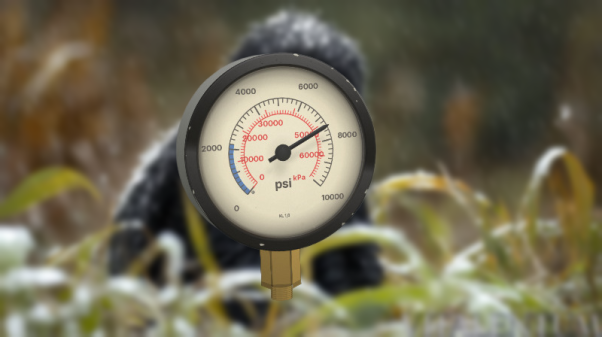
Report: 7400psi
